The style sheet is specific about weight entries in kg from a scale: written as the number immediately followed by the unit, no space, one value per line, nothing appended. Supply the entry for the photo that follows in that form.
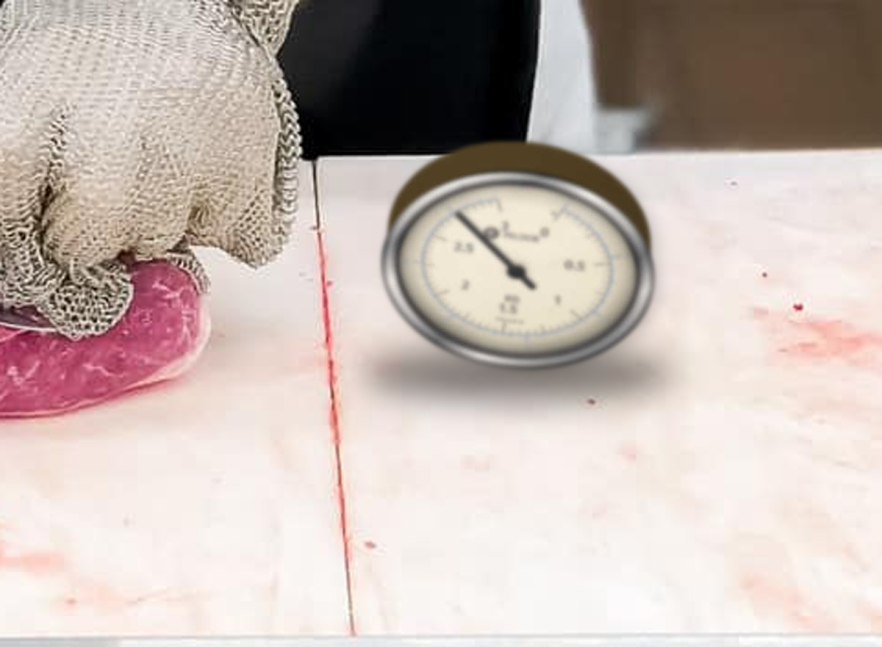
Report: 2.75kg
